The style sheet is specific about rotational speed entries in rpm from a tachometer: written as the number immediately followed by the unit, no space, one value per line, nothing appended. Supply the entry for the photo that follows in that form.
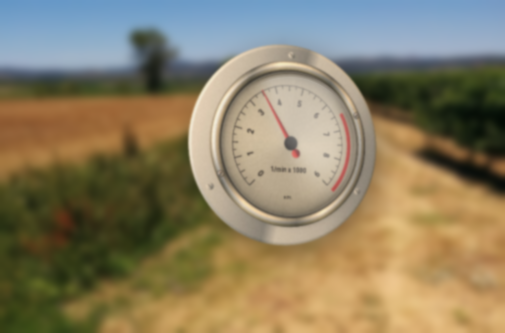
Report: 3500rpm
